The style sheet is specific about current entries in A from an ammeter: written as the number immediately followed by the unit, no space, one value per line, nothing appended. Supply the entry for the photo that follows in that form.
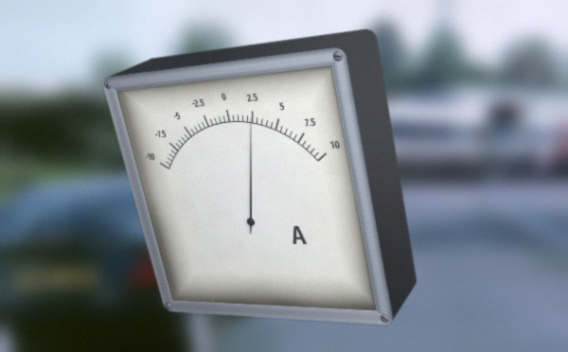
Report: 2.5A
